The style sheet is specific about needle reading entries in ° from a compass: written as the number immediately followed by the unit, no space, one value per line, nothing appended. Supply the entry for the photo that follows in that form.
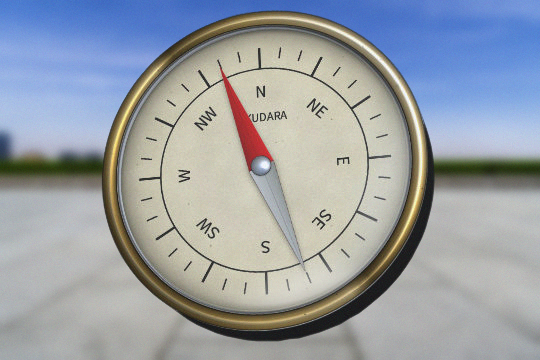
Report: 340°
